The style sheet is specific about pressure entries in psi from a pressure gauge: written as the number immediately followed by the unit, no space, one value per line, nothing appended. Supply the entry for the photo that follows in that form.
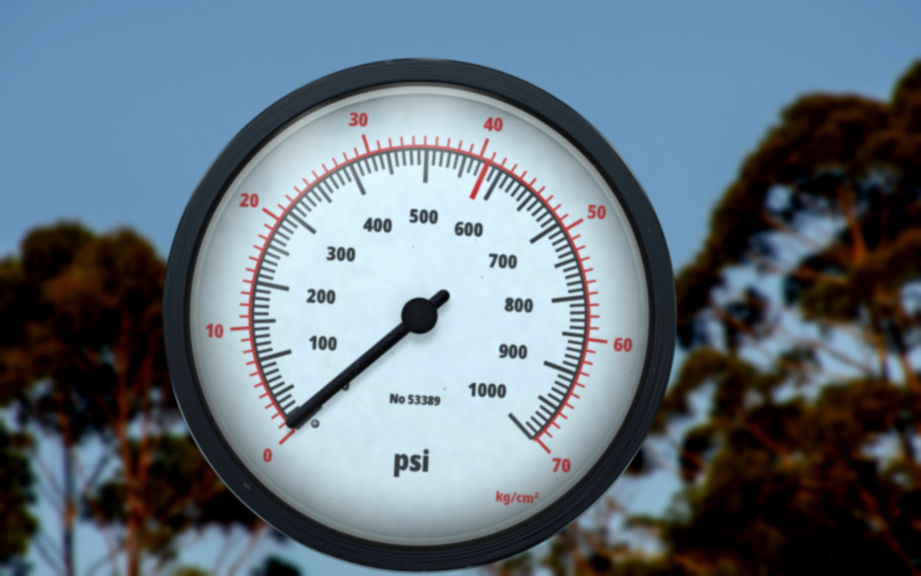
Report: 10psi
